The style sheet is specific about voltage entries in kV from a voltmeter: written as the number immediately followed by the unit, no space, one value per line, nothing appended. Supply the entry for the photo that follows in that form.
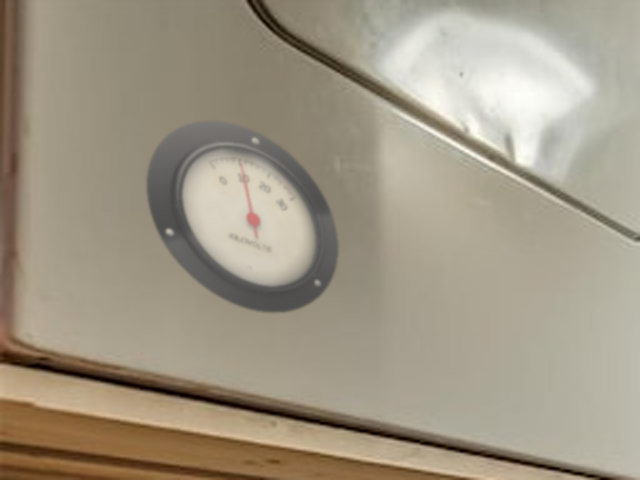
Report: 10kV
